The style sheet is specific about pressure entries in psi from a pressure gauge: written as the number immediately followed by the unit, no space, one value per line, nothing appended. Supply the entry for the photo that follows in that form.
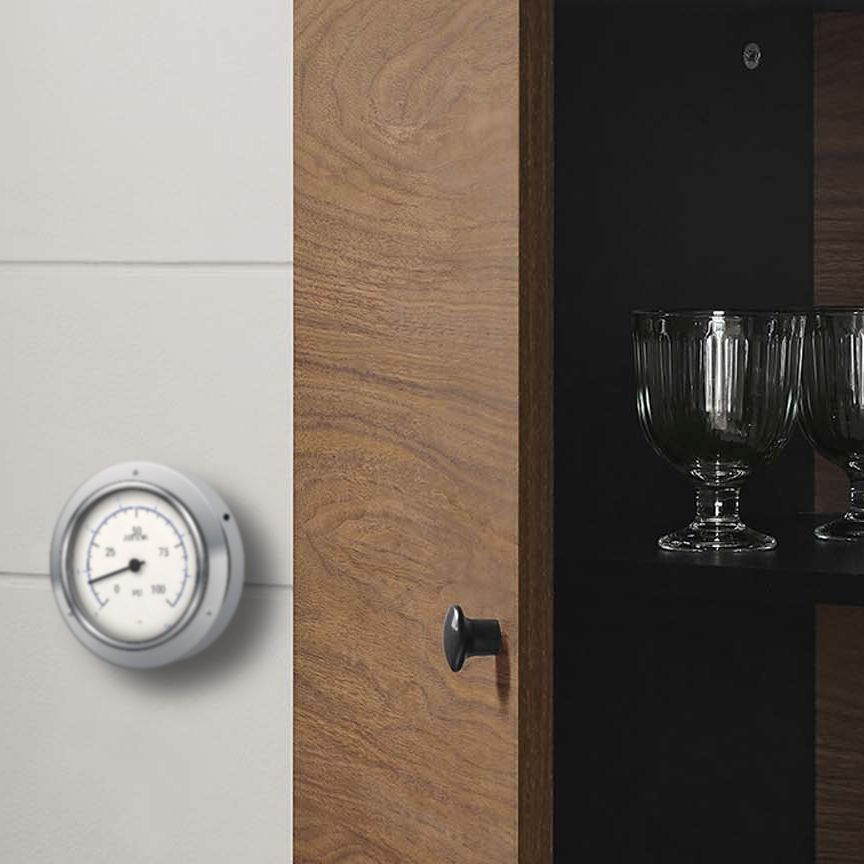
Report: 10psi
